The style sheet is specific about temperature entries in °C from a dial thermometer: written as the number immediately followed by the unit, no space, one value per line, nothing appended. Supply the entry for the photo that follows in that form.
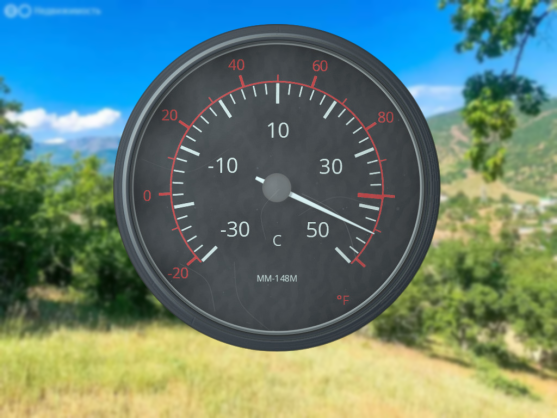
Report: 44°C
